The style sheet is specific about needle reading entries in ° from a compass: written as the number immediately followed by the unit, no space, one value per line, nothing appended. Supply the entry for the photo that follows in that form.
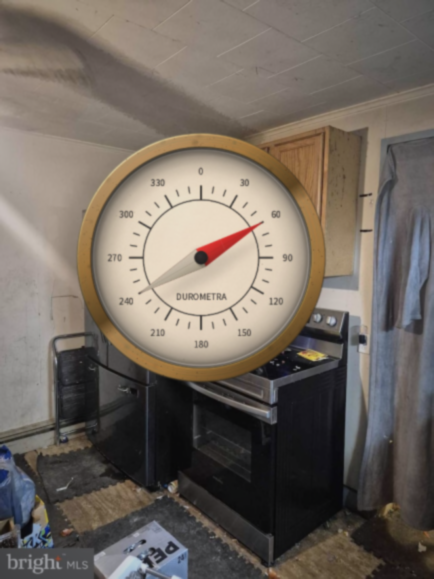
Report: 60°
